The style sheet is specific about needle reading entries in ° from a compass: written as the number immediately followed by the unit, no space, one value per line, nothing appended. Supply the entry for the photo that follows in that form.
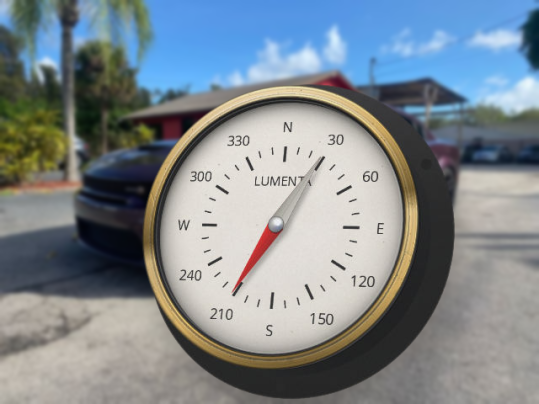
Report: 210°
